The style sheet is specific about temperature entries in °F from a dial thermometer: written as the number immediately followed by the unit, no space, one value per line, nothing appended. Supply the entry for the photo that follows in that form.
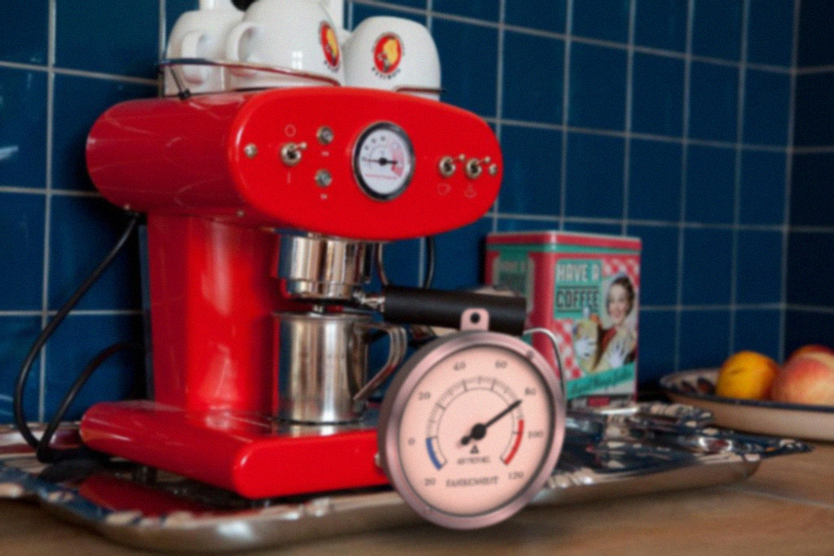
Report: 80°F
